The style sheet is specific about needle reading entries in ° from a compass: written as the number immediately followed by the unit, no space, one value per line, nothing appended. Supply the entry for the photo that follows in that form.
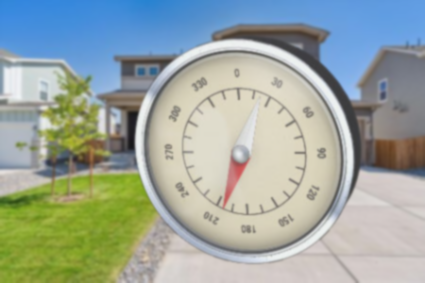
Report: 202.5°
